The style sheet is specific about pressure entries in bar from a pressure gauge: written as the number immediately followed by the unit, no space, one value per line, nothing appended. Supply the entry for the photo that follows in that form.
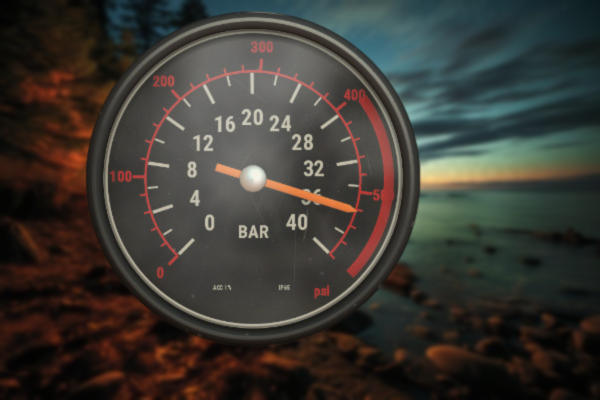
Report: 36bar
